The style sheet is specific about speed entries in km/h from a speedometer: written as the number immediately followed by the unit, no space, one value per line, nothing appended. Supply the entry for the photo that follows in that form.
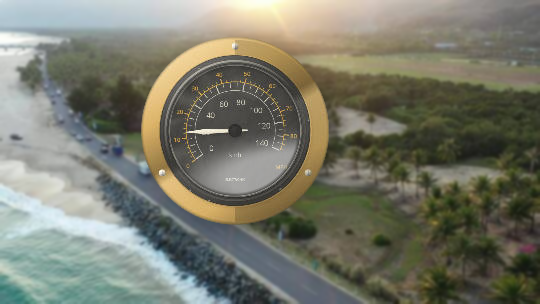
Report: 20km/h
